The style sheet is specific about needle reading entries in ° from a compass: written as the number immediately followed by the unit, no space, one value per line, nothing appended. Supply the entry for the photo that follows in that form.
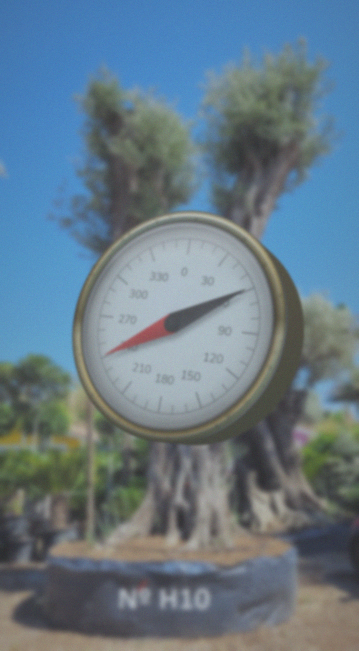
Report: 240°
